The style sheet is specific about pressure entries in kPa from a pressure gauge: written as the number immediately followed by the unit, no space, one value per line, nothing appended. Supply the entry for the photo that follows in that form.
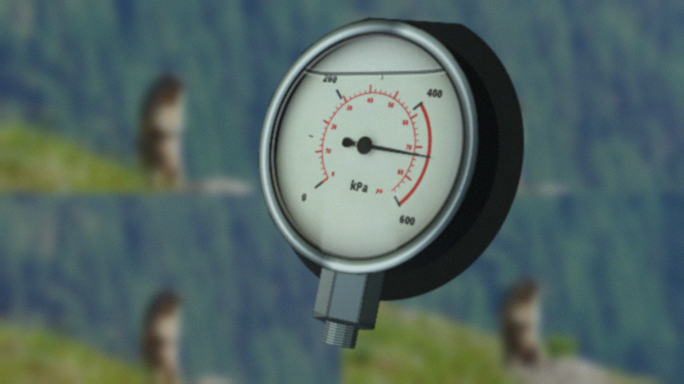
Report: 500kPa
